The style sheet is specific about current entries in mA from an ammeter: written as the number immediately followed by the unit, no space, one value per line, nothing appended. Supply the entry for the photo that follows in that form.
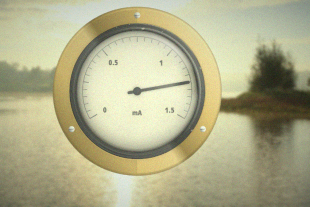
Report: 1.25mA
